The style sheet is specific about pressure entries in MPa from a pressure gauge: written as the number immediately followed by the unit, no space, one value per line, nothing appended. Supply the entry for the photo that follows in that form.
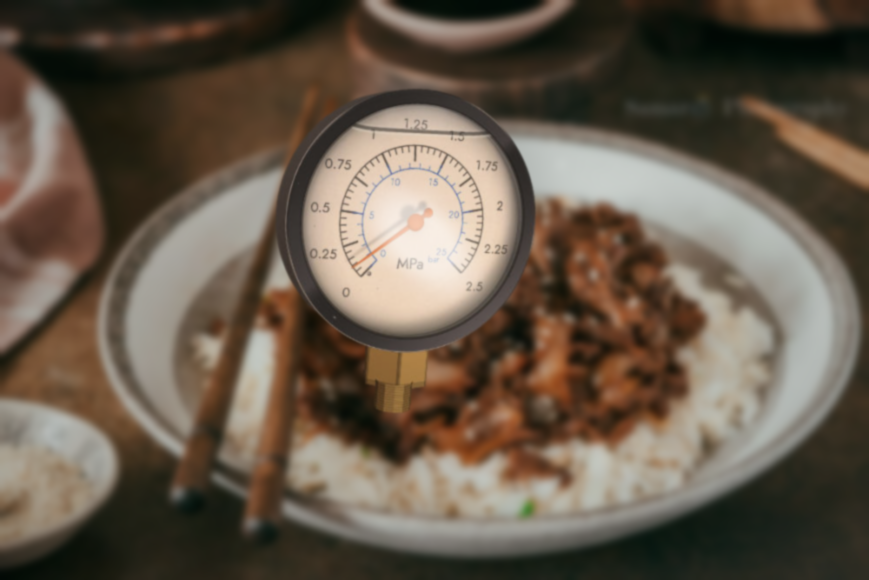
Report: 0.1MPa
